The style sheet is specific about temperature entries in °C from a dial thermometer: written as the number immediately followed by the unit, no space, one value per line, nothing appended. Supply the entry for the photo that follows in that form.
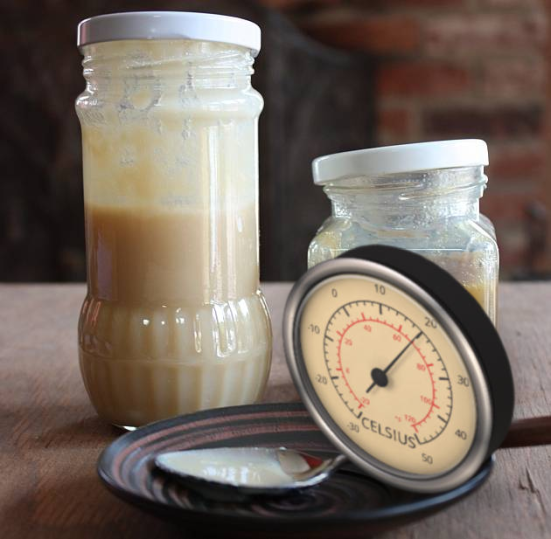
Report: 20°C
